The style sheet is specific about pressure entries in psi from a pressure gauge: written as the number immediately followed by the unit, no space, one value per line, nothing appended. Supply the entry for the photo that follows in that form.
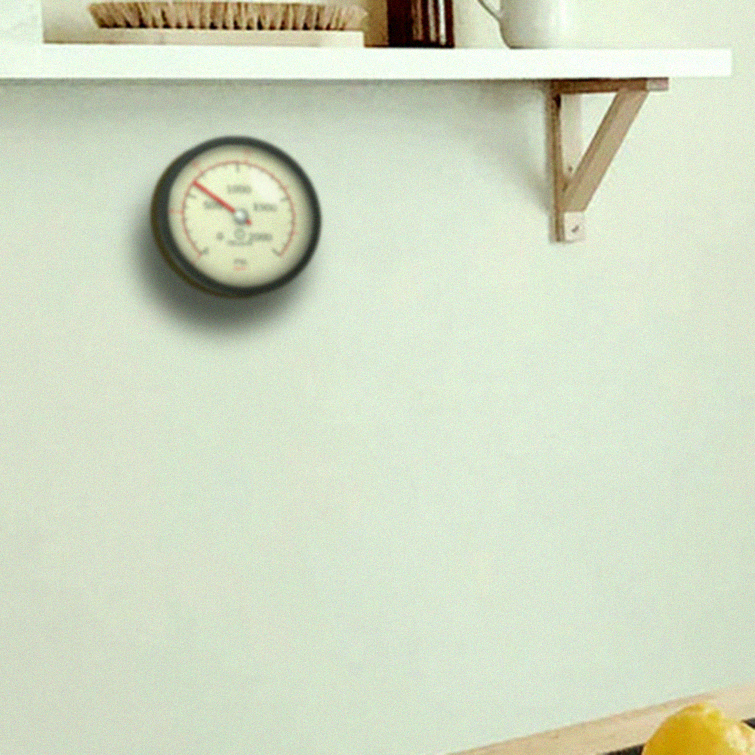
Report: 600psi
